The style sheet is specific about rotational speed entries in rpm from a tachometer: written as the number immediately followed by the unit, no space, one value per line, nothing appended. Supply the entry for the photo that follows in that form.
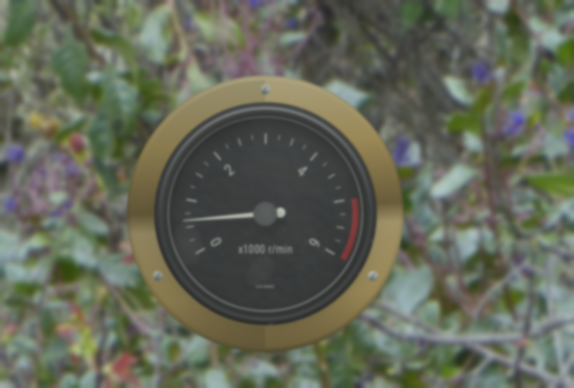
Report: 625rpm
